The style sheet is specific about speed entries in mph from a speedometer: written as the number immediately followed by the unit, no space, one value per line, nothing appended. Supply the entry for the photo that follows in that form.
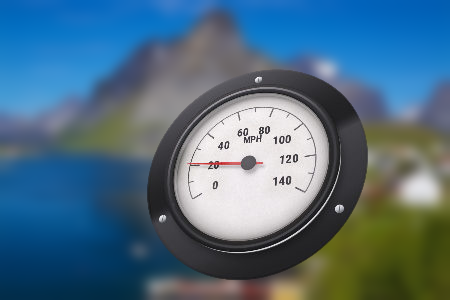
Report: 20mph
